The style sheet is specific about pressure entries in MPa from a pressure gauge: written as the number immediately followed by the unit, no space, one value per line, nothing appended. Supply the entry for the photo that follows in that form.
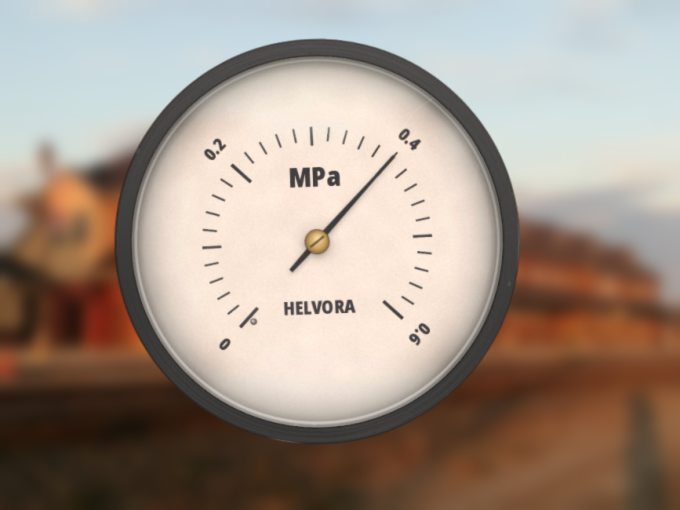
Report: 0.4MPa
